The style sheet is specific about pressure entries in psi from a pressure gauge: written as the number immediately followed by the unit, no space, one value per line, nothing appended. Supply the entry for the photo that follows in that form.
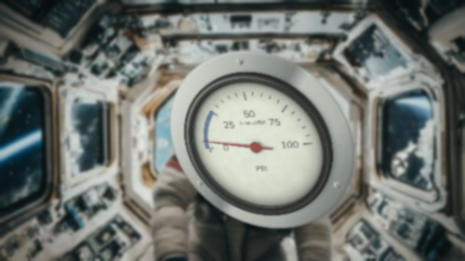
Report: 5psi
